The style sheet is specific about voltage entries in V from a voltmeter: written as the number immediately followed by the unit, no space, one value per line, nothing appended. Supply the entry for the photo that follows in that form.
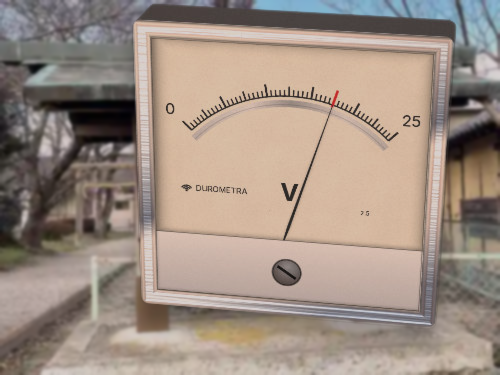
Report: 17.5V
